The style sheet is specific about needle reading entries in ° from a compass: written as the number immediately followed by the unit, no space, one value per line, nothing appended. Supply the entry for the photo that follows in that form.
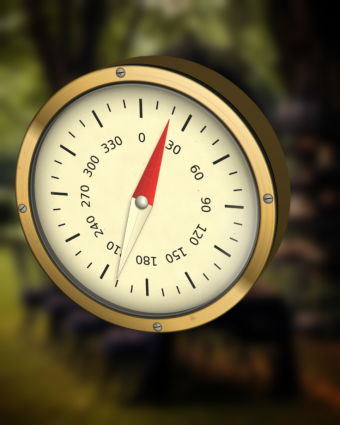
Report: 20°
